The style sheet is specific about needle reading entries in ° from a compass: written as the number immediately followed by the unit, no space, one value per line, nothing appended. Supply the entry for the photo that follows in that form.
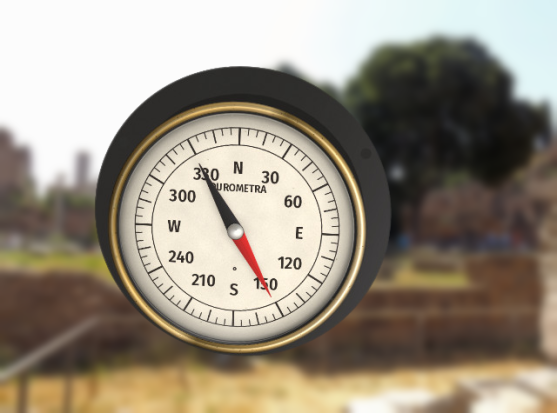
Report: 150°
